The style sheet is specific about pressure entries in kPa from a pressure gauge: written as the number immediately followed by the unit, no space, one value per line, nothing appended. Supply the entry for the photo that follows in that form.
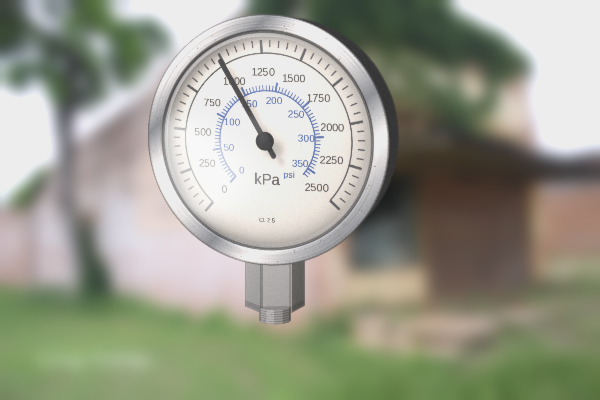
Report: 1000kPa
